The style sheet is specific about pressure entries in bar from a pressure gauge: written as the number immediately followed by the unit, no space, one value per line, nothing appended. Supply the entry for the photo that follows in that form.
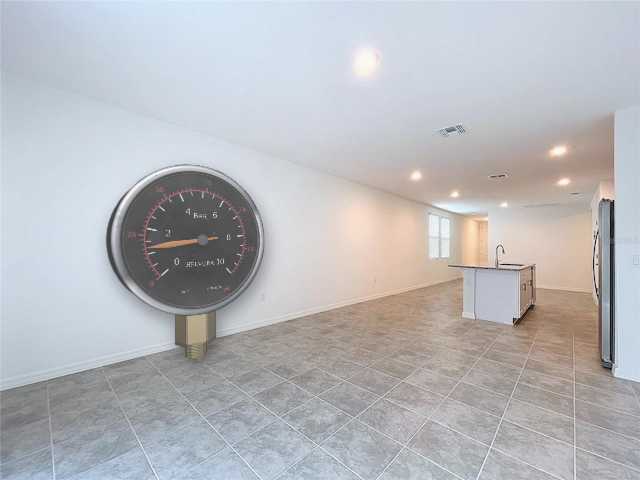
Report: 1.25bar
